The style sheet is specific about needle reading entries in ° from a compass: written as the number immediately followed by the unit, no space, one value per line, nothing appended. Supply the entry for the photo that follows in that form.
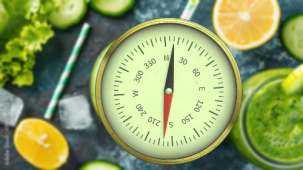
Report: 190°
